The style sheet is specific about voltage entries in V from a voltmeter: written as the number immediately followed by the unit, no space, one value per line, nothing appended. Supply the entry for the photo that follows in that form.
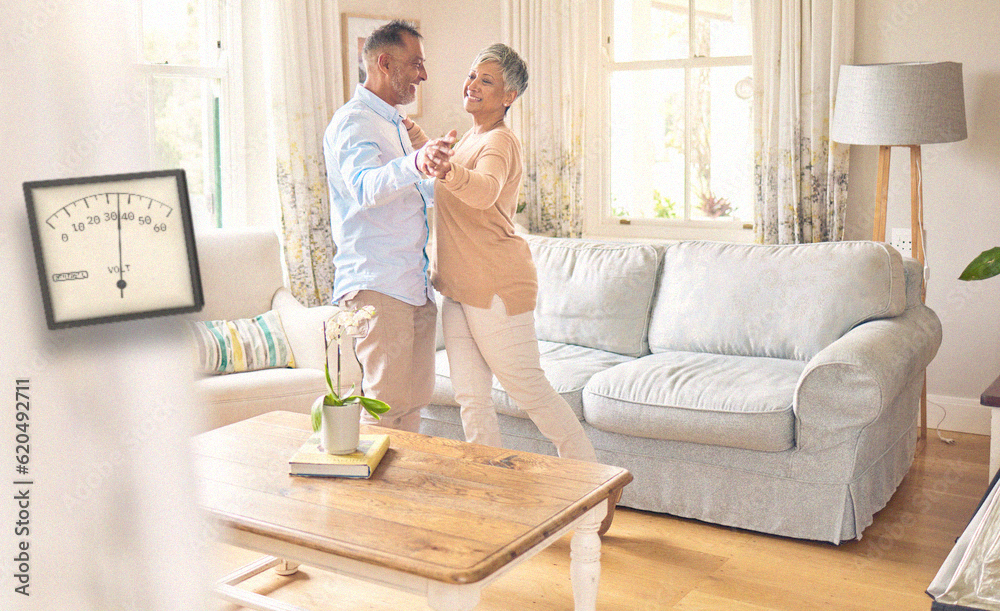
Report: 35V
